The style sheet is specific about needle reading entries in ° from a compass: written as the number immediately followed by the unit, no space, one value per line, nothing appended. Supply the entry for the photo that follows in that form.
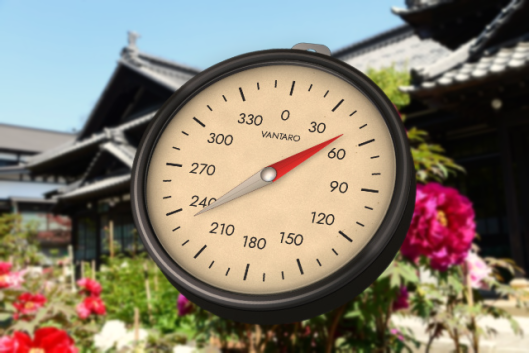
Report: 50°
